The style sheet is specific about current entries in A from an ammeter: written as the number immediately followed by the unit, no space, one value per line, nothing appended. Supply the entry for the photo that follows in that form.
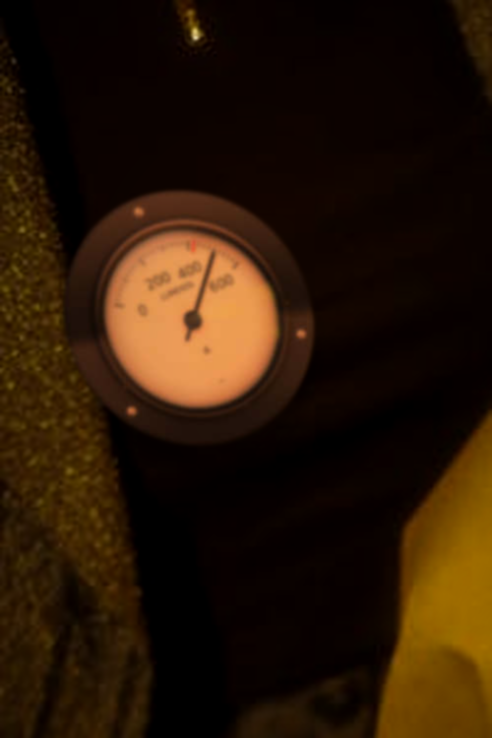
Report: 500A
